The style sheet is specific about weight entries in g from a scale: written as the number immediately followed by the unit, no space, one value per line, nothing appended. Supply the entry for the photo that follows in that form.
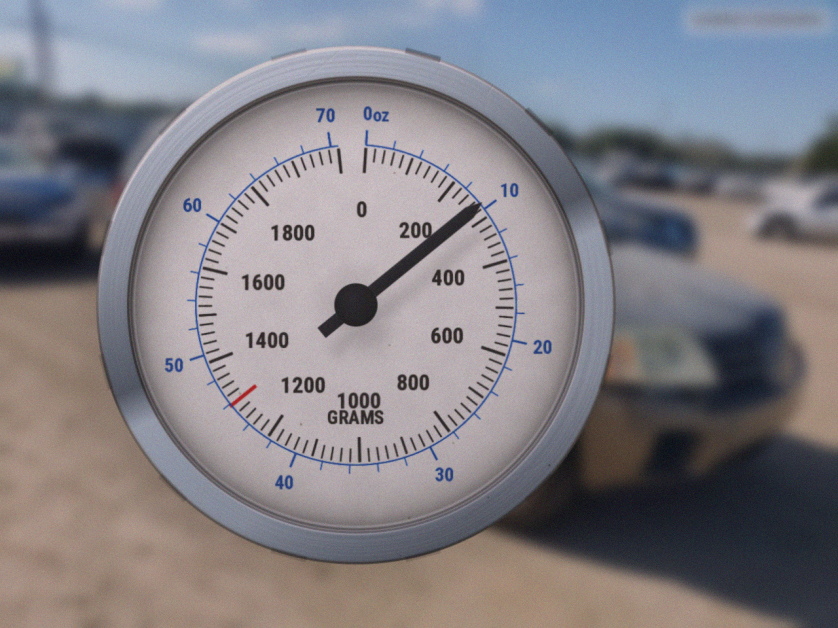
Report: 270g
